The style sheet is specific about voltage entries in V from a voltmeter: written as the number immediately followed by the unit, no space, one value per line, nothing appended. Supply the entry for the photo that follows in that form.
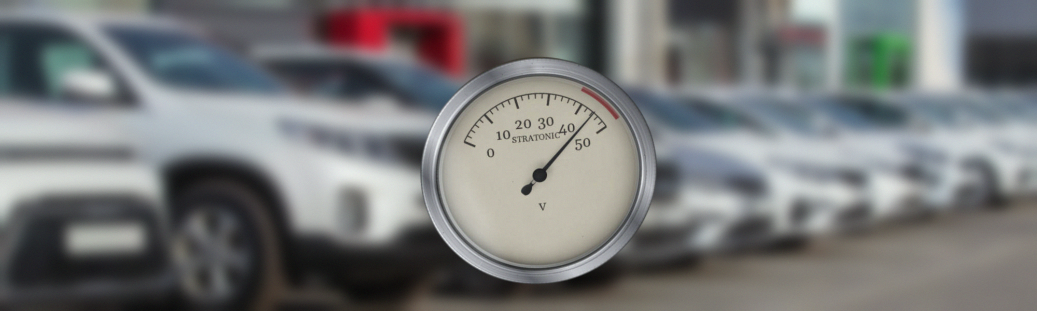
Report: 44V
